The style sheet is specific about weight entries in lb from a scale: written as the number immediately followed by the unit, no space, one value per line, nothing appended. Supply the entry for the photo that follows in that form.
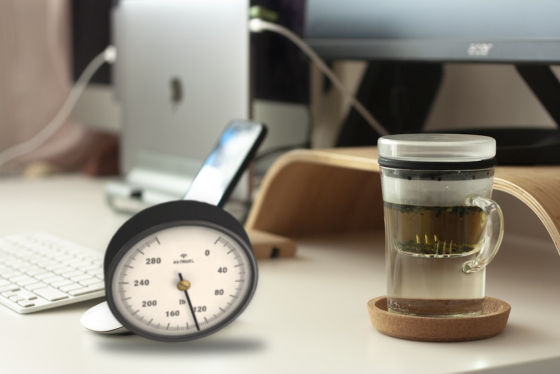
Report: 130lb
